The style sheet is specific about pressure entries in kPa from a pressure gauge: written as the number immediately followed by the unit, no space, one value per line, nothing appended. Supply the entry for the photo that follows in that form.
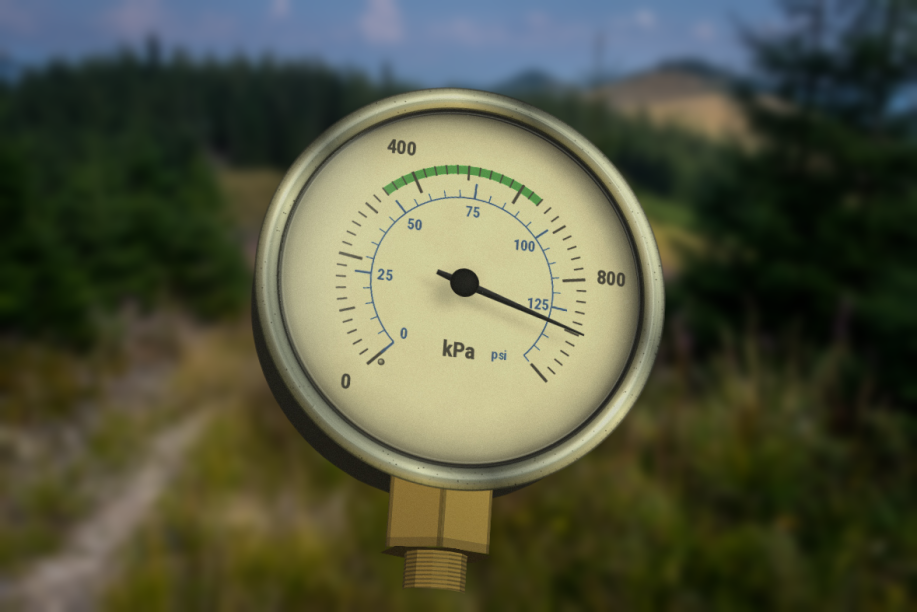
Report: 900kPa
